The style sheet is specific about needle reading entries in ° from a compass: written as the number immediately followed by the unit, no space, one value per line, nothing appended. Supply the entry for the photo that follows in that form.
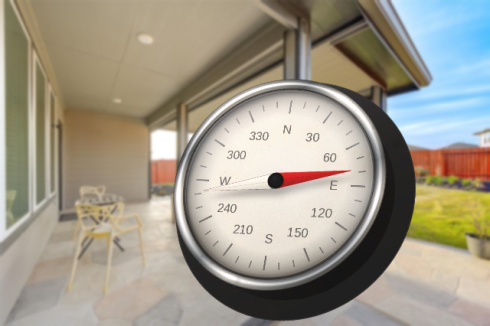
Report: 80°
